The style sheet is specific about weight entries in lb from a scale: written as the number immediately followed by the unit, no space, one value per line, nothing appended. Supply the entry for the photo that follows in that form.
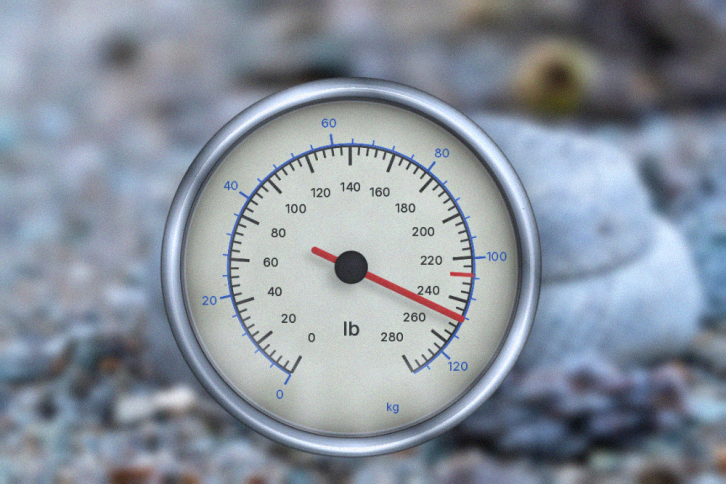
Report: 248lb
